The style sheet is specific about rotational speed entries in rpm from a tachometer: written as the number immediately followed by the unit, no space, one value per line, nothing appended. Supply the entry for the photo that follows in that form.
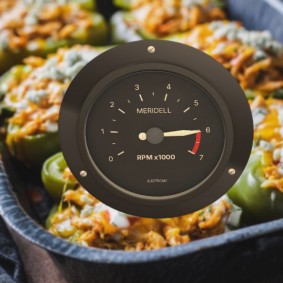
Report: 6000rpm
